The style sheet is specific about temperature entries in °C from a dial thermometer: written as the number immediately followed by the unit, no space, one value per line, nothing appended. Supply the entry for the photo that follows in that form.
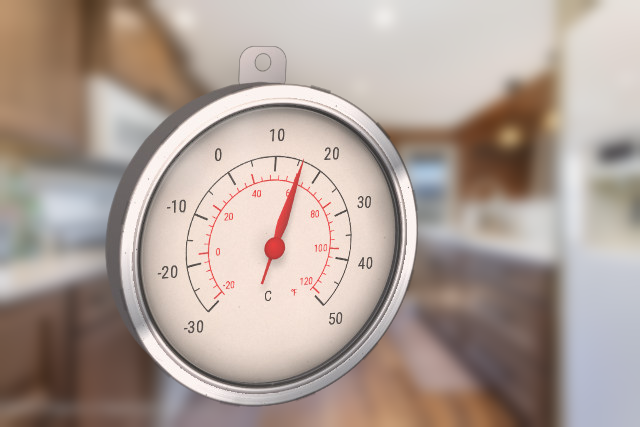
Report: 15°C
